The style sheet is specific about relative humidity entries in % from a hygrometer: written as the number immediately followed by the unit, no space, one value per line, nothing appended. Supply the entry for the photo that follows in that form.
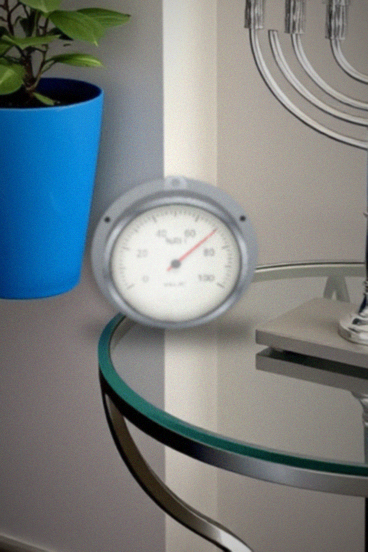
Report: 70%
